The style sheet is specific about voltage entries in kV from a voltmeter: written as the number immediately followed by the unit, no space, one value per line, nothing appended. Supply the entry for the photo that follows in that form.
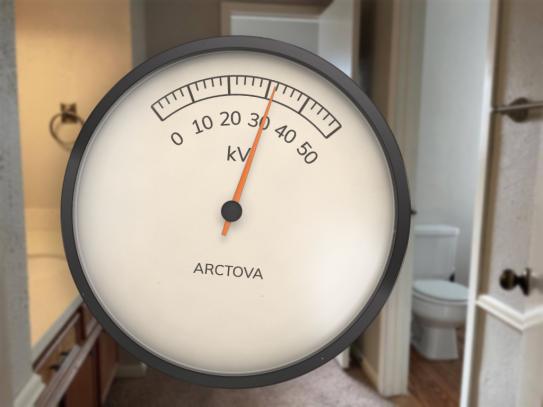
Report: 32kV
